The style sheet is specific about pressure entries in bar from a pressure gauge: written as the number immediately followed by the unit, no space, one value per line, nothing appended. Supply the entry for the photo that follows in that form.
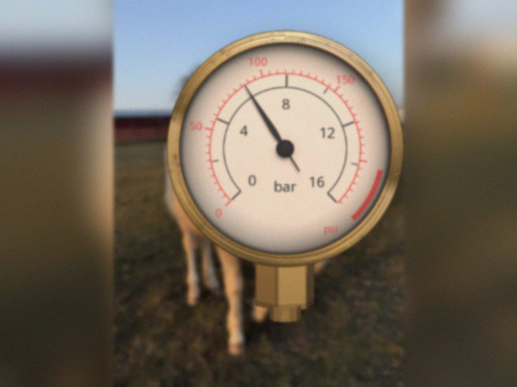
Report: 6bar
